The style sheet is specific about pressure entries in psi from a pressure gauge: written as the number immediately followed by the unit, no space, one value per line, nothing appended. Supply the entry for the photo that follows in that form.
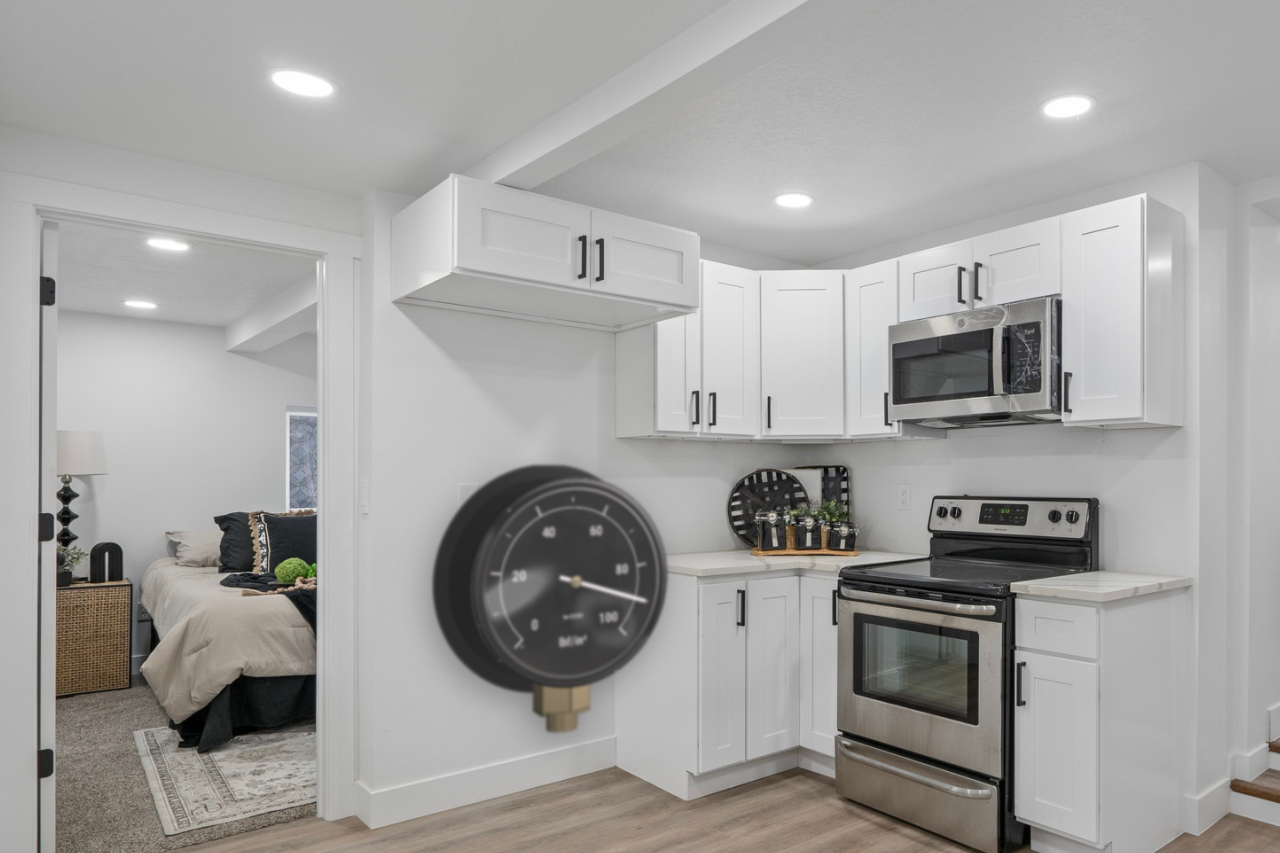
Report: 90psi
